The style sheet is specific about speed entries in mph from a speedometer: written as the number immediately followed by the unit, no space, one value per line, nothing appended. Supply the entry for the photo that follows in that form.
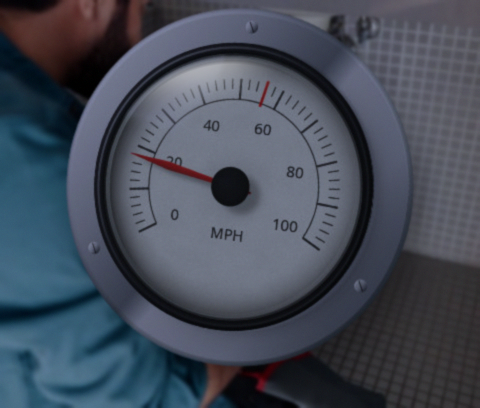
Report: 18mph
